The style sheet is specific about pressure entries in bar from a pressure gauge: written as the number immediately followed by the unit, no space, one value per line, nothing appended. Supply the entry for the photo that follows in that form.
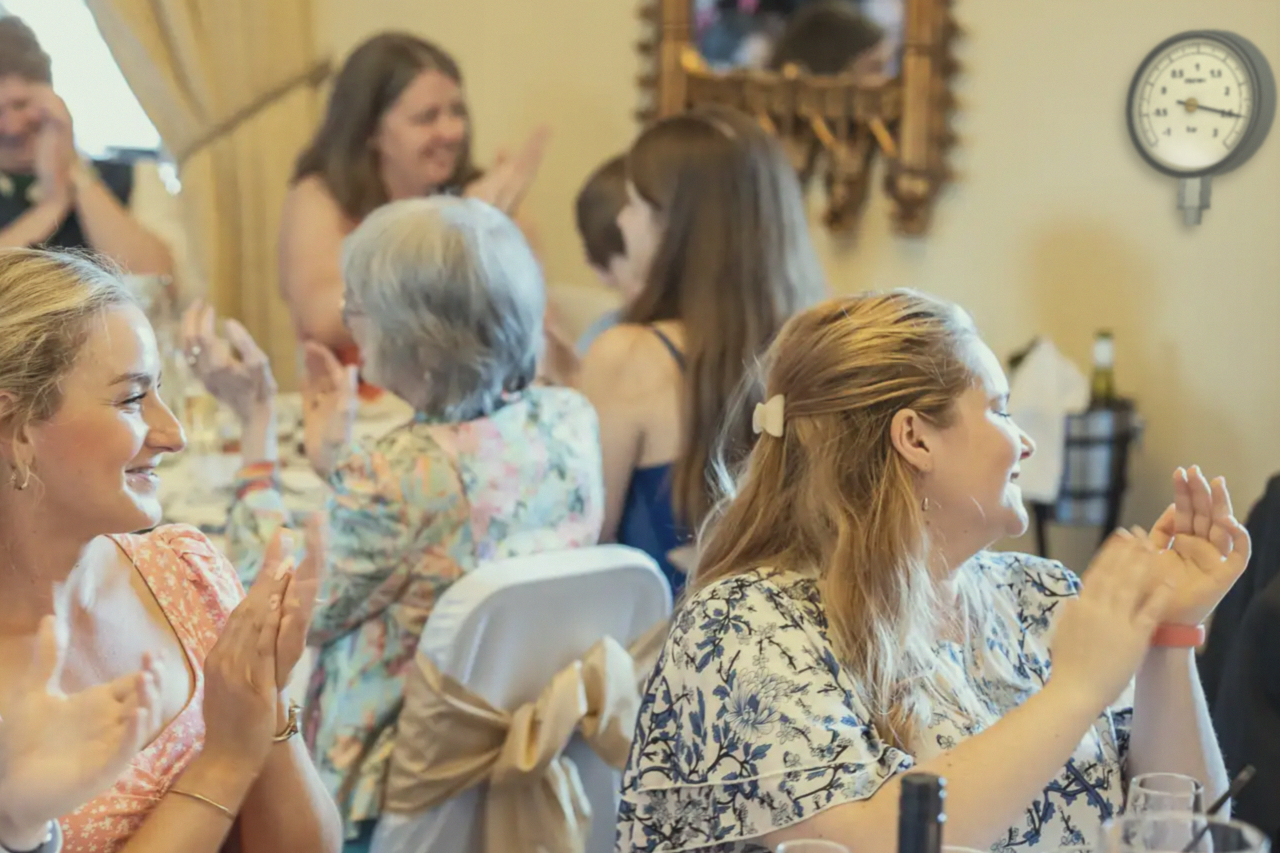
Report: 2.5bar
